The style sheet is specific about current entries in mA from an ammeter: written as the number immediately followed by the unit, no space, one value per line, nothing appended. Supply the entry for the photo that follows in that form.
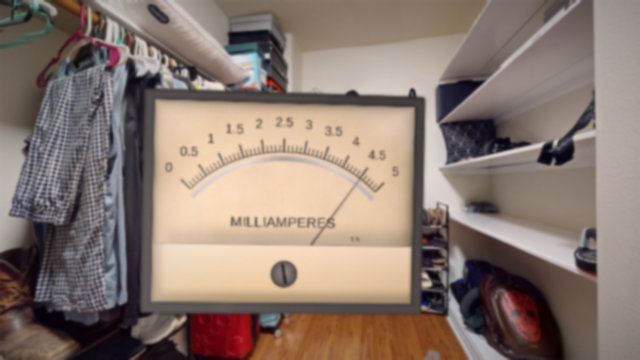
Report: 4.5mA
